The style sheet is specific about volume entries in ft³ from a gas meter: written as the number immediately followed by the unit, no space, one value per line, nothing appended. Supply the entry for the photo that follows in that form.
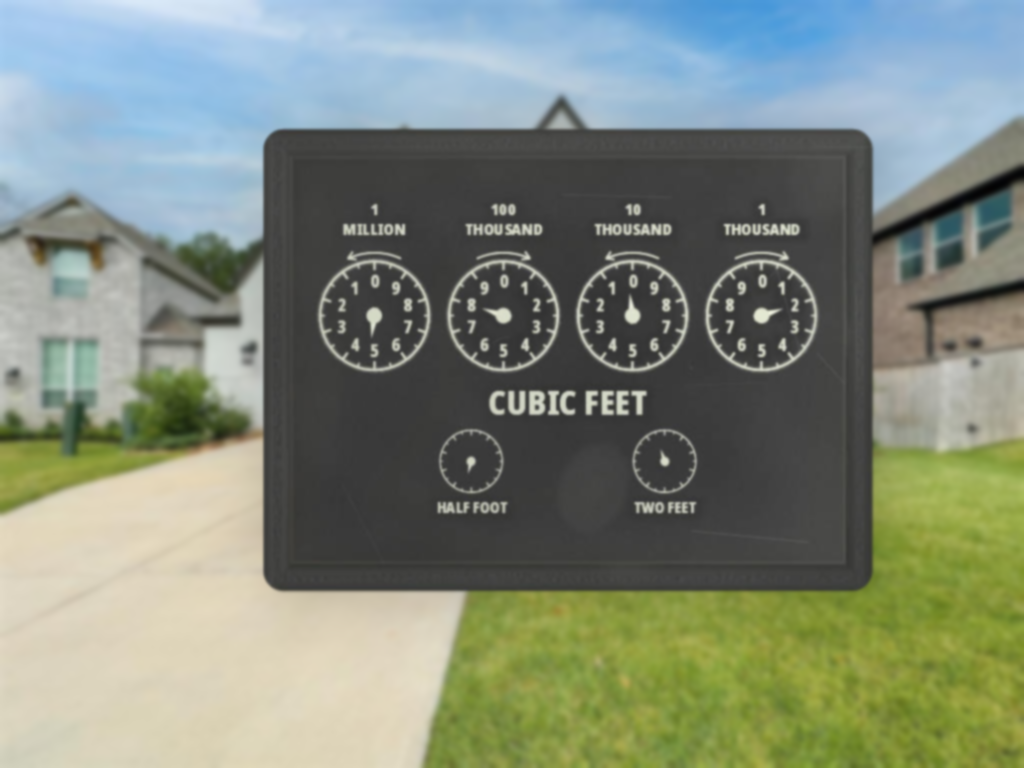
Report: 480200ft³
